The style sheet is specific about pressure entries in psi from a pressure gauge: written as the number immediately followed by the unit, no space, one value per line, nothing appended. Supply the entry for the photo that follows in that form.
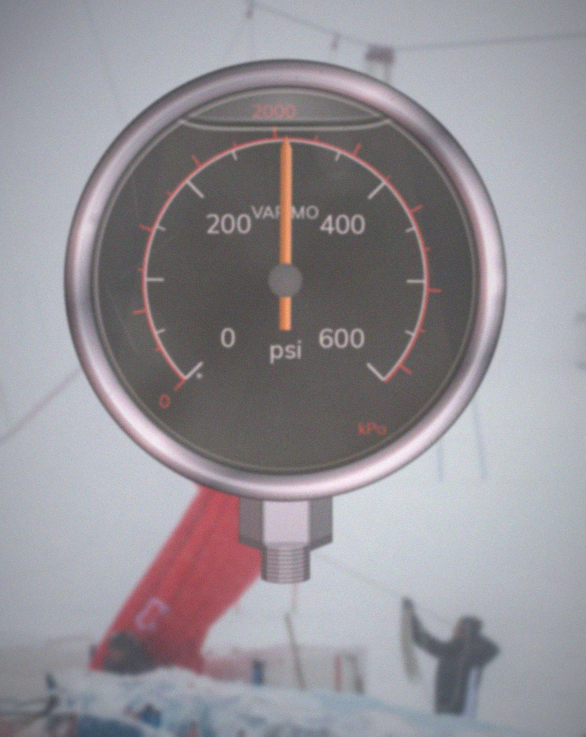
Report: 300psi
